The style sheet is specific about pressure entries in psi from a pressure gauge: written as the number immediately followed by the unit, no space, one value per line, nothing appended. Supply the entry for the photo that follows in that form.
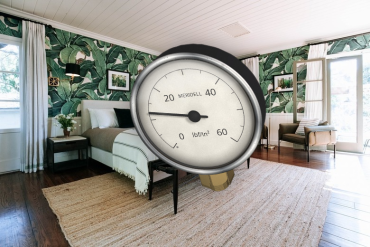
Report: 12.5psi
